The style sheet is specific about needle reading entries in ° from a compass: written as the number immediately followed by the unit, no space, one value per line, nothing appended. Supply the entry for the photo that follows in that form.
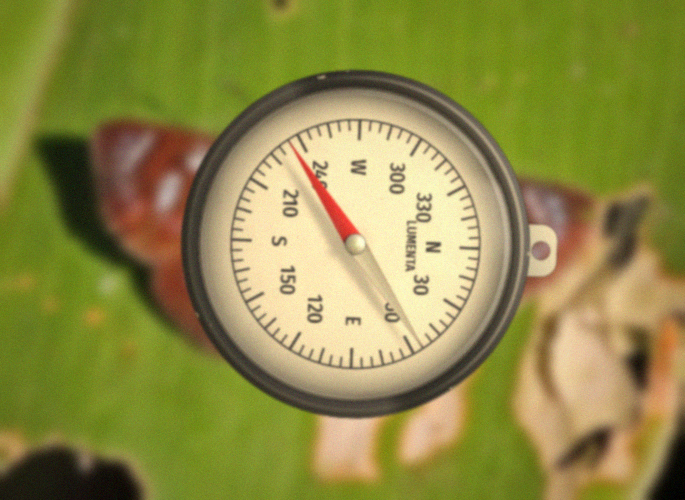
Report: 235°
